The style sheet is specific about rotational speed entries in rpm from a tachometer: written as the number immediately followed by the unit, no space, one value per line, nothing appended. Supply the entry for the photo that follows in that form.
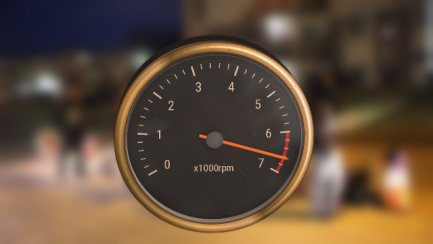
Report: 6600rpm
